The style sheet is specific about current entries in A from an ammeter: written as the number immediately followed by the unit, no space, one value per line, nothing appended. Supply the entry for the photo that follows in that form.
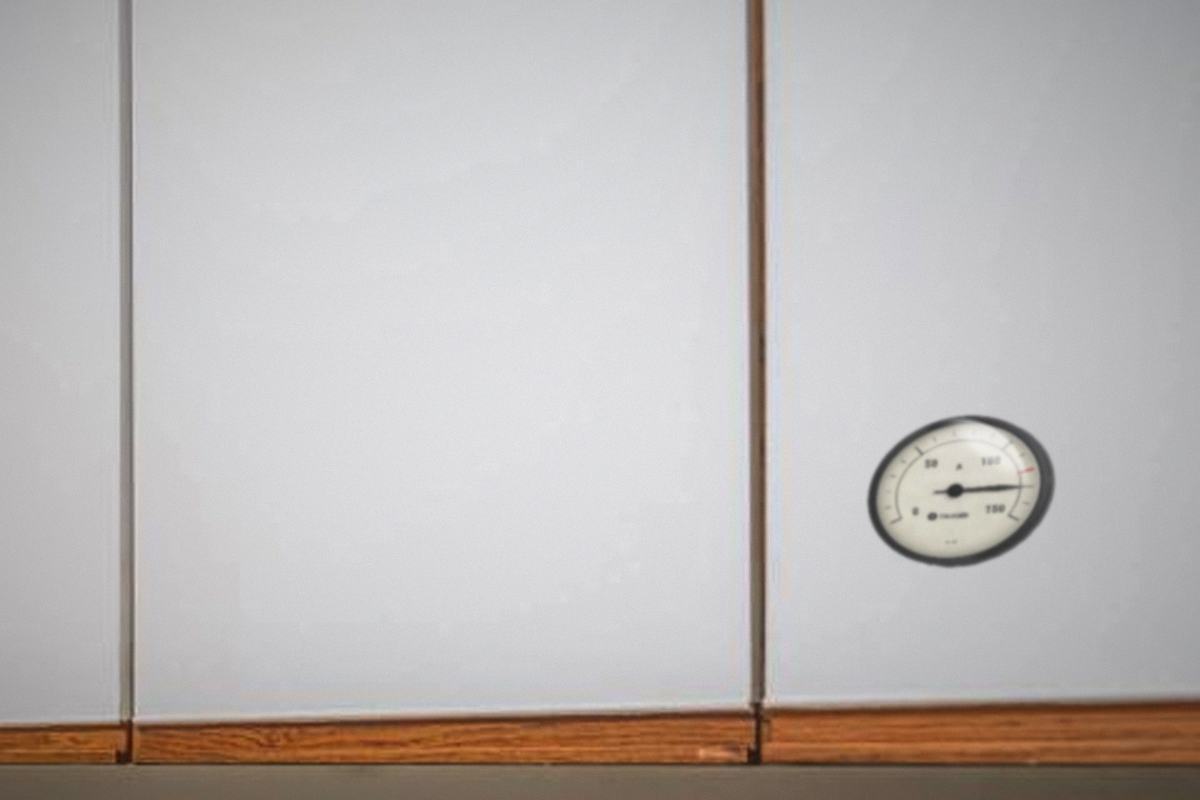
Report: 130A
